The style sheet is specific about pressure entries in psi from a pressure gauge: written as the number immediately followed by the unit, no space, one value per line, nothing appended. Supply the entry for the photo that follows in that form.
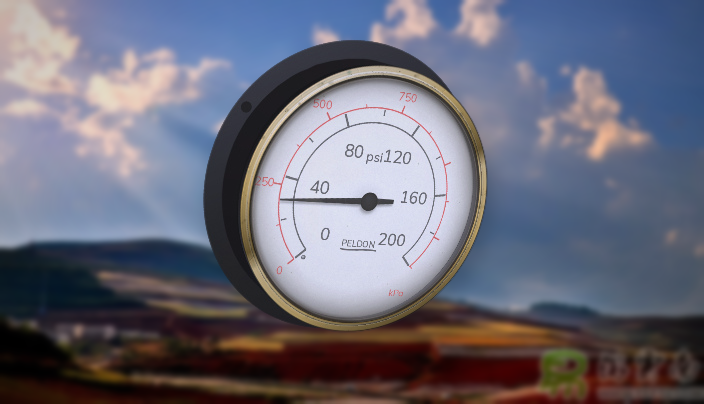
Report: 30psi
